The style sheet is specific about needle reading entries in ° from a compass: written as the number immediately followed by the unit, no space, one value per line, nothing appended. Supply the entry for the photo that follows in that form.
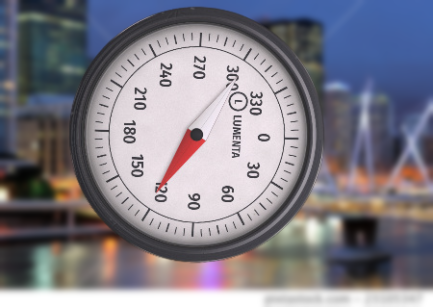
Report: 122.5°
